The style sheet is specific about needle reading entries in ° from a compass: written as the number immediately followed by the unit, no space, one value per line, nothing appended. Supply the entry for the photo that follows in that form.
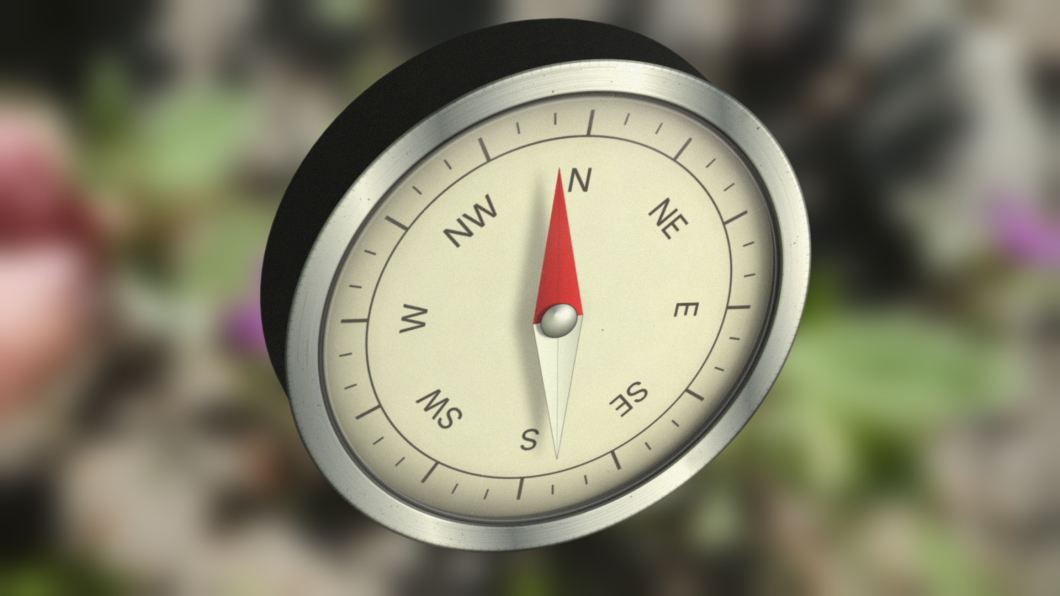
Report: 350°
